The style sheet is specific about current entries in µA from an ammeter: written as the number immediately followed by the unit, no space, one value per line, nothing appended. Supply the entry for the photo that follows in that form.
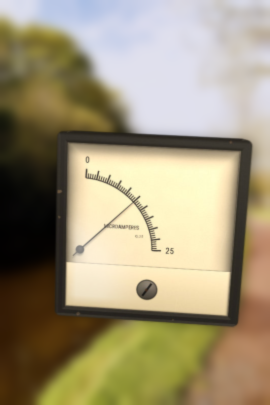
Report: 12.5µA
